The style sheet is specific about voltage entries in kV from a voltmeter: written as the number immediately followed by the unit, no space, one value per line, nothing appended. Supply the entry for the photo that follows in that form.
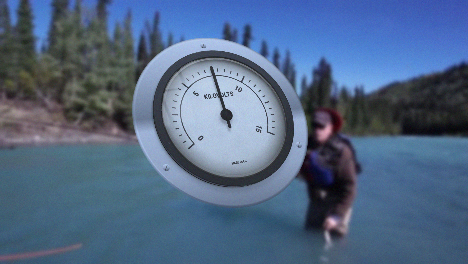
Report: 7.5kV
